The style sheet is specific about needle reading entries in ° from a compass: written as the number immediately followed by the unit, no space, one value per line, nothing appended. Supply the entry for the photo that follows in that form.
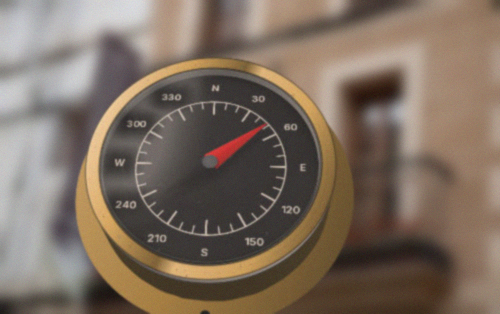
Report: 50°
